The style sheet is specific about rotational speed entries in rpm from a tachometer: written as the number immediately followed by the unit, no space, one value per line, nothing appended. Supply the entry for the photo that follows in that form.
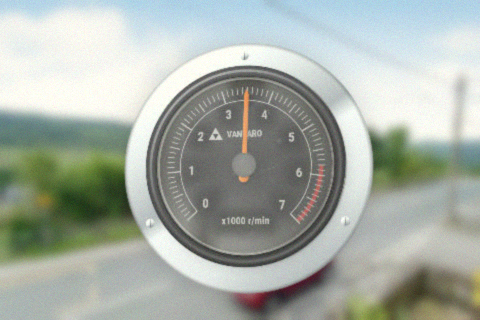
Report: 3500rpm
